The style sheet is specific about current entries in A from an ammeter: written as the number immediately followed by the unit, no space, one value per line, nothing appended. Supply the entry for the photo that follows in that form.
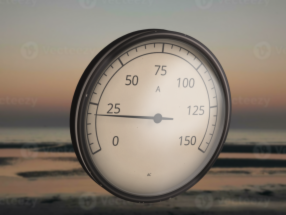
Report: 20A
